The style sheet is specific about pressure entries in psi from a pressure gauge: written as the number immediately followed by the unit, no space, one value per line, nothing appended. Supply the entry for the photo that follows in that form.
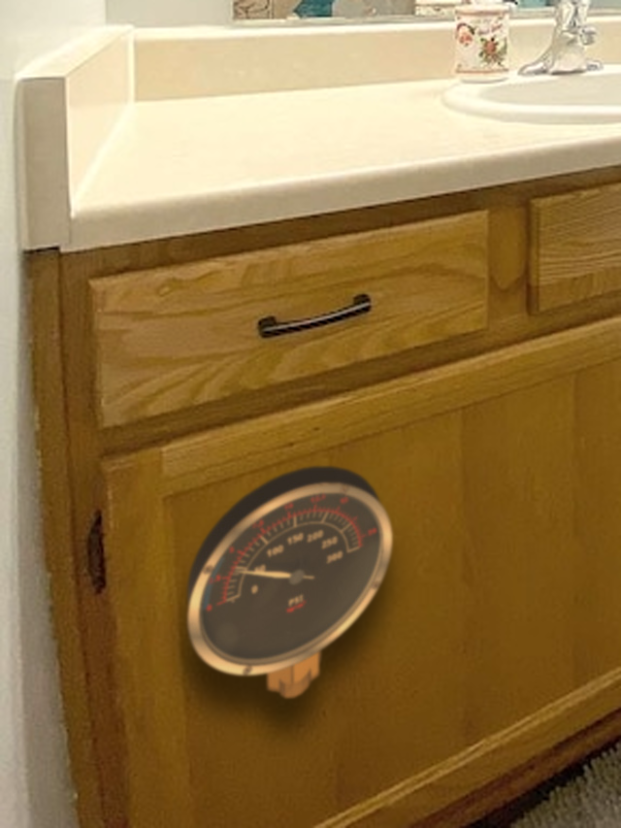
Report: 50psi
